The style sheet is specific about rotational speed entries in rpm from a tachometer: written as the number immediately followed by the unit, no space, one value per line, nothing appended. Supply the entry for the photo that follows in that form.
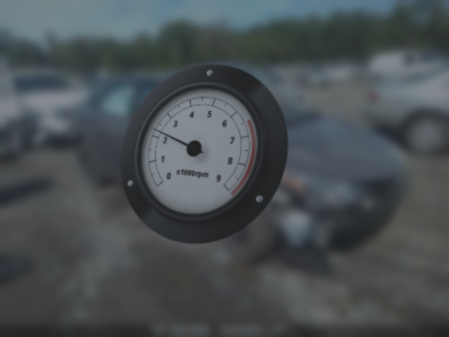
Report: 2250rpm
